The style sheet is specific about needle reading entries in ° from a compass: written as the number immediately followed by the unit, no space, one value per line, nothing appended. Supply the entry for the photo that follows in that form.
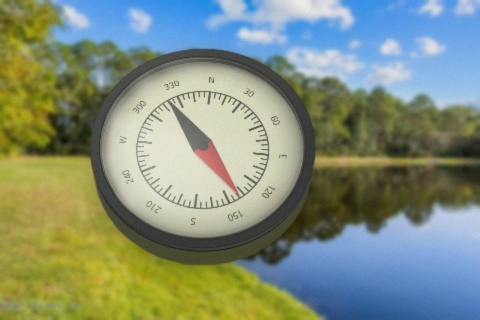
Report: 140°
